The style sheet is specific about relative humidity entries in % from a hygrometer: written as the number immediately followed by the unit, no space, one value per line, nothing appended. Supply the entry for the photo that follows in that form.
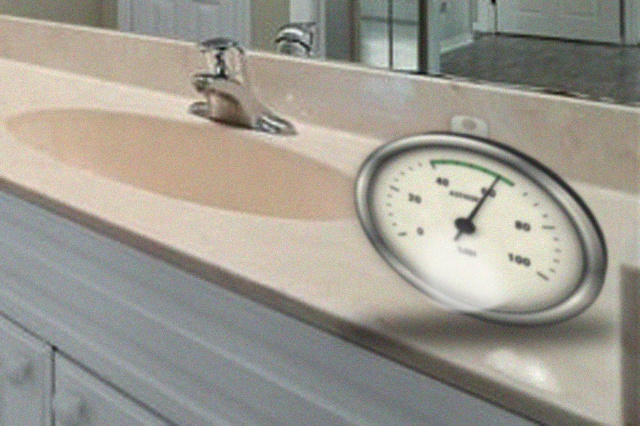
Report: 60%
